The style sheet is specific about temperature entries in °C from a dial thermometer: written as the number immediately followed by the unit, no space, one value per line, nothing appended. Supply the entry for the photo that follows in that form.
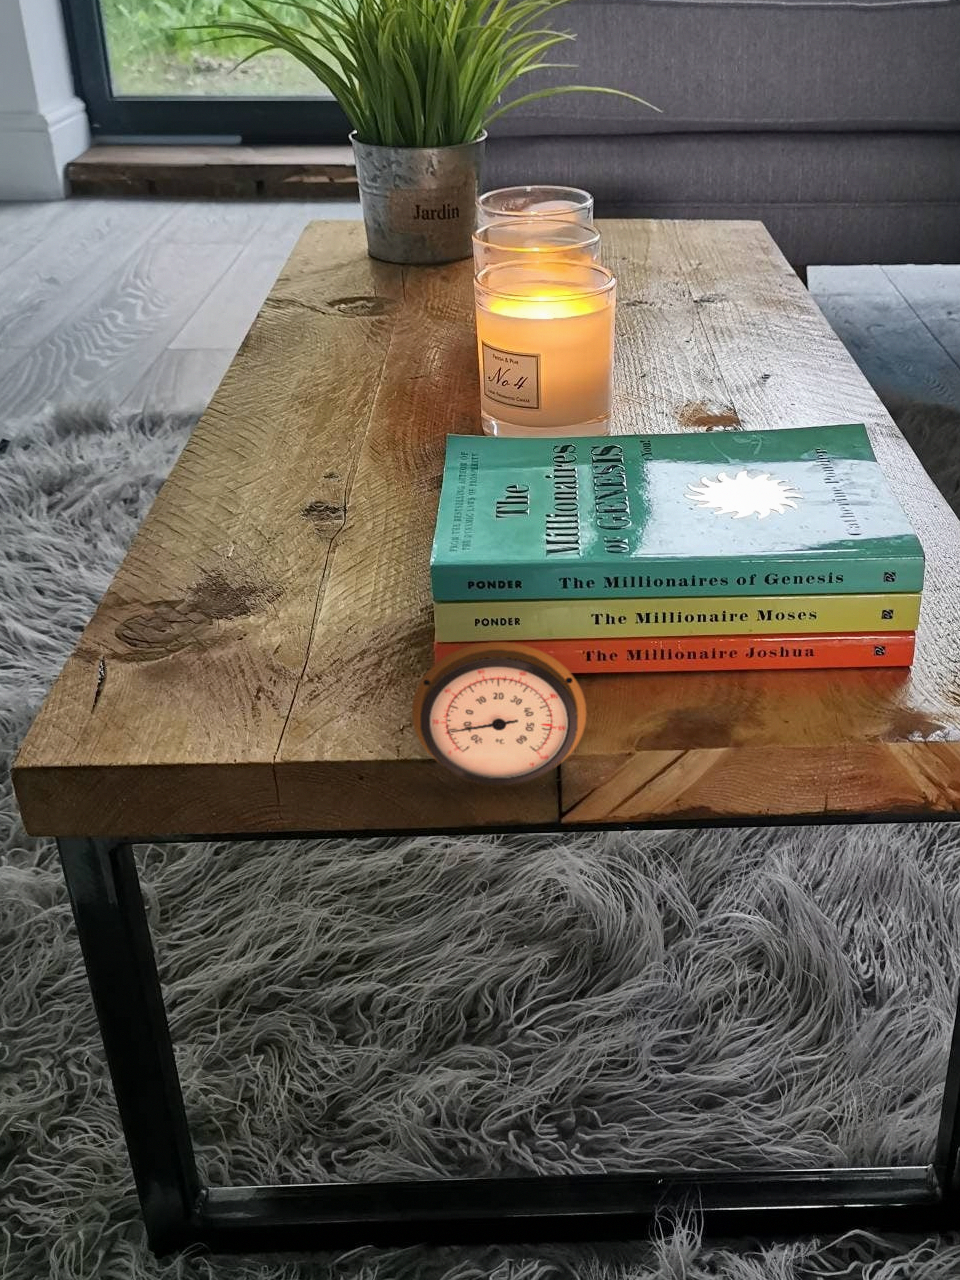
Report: -10°C
